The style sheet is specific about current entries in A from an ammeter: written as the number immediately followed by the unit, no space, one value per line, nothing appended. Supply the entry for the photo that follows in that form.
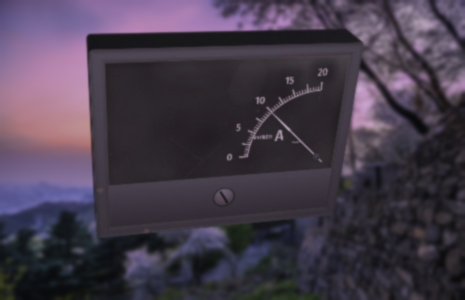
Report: 10A
